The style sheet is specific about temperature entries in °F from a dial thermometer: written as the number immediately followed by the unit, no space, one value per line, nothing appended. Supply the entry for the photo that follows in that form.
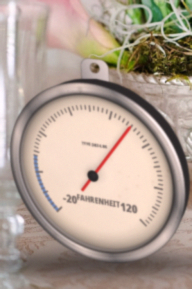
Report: 70°F
